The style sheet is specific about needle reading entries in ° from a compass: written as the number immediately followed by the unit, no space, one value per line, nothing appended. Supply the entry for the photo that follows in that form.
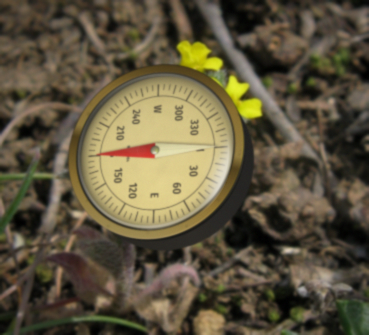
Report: 180°
